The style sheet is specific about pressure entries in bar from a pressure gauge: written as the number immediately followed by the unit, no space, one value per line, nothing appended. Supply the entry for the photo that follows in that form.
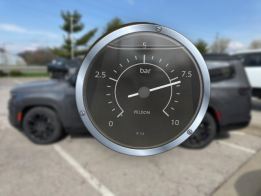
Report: 7.75bar
